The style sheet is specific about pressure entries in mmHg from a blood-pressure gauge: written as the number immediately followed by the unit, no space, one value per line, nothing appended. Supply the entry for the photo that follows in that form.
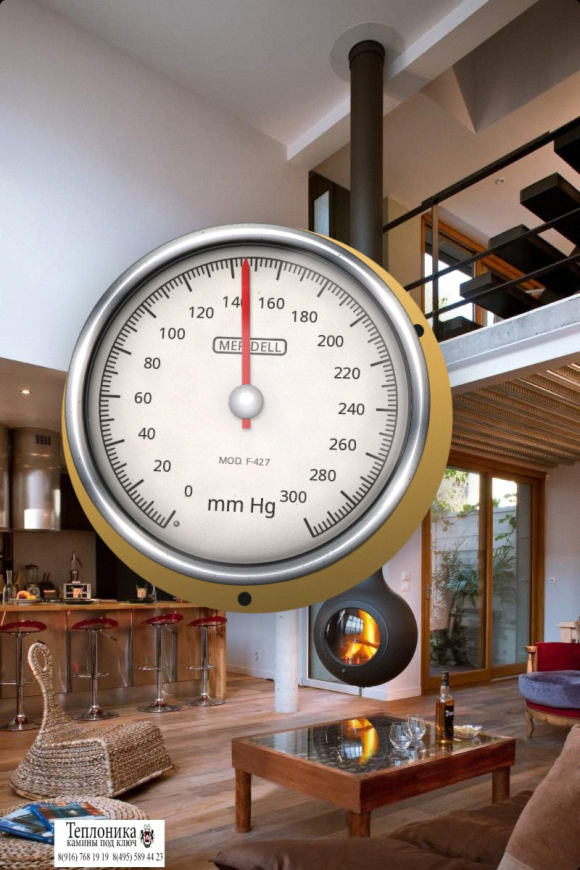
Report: 146mmHg
